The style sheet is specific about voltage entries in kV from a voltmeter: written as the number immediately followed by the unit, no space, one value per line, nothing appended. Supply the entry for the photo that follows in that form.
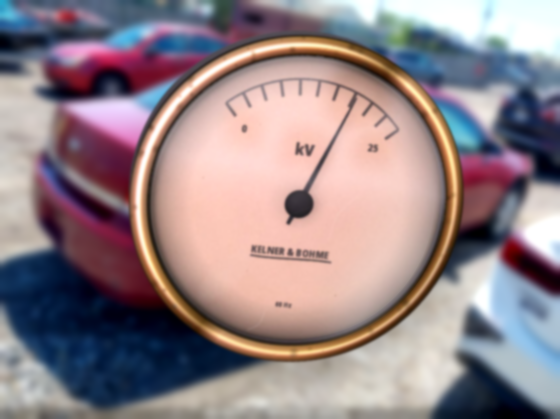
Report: 17.5kV
